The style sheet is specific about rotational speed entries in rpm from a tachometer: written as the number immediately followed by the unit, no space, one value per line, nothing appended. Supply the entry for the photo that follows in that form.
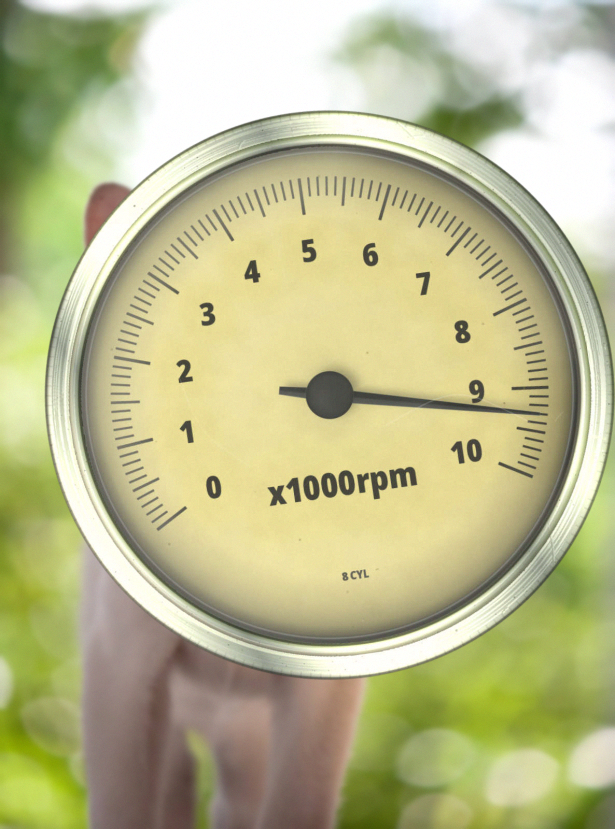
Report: 9300rpm
